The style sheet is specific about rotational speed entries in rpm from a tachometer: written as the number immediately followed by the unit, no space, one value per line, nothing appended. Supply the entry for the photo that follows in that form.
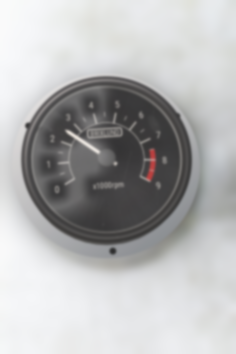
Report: 2500rpm
